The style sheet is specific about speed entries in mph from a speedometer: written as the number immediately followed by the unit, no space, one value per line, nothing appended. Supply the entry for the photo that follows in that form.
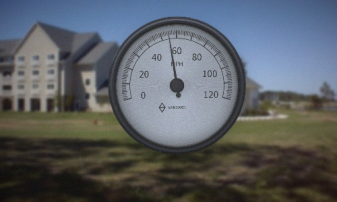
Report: 55mph
